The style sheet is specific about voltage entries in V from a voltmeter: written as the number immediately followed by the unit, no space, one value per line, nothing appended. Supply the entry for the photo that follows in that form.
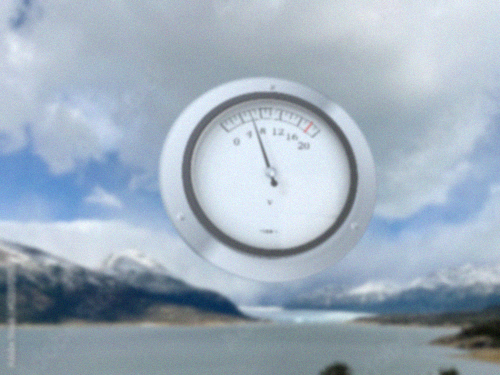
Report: 6V
